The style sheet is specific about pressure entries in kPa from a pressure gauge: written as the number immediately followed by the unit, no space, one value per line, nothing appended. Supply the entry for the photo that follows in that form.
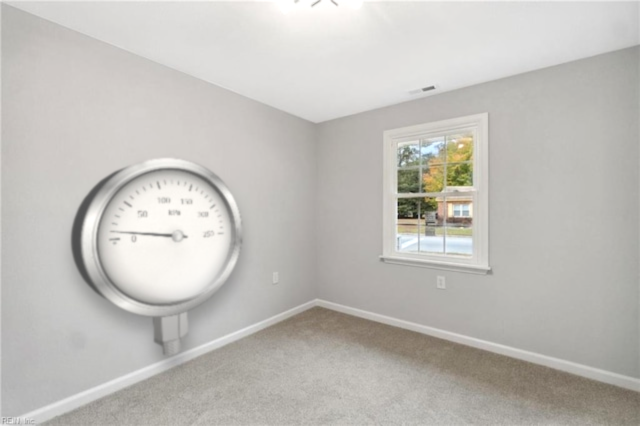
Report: 10kPa
